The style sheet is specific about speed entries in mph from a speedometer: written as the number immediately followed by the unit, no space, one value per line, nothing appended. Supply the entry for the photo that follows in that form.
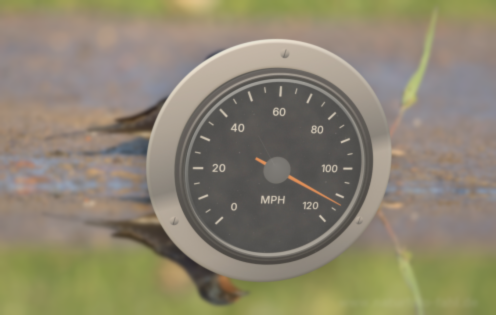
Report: 112.5mph
